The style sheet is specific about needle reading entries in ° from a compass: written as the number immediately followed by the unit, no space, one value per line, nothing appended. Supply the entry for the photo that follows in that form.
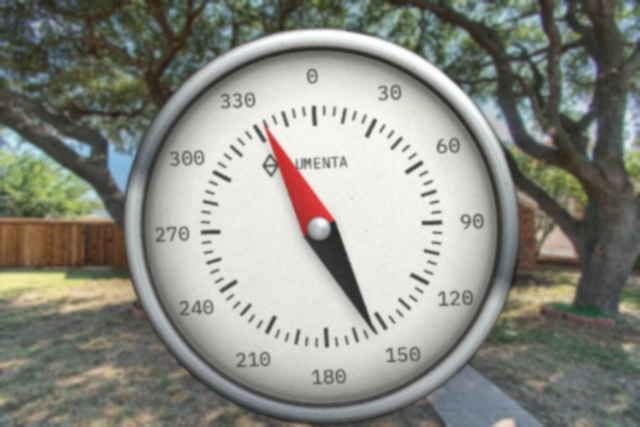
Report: 335°
